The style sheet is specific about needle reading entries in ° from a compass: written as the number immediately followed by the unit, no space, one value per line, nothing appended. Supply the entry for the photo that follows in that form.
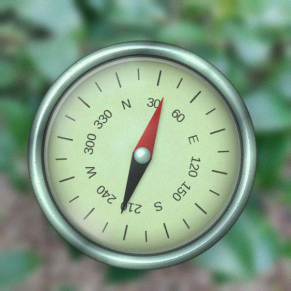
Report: 37.5°
